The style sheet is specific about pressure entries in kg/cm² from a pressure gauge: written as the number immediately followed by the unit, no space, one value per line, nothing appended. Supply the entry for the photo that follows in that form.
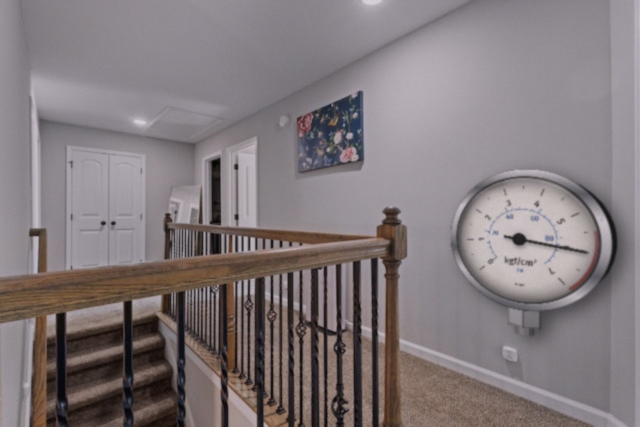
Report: 6kg/cm²
